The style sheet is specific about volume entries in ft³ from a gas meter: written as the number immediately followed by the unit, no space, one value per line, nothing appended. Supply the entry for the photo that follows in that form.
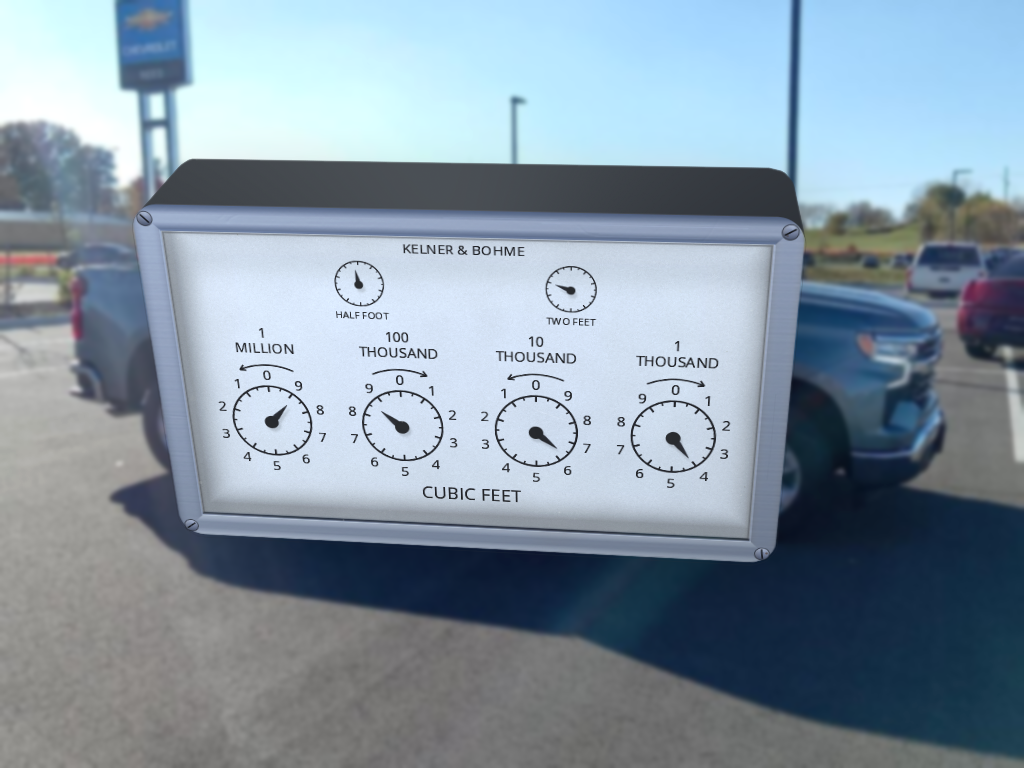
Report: 886400ft³
